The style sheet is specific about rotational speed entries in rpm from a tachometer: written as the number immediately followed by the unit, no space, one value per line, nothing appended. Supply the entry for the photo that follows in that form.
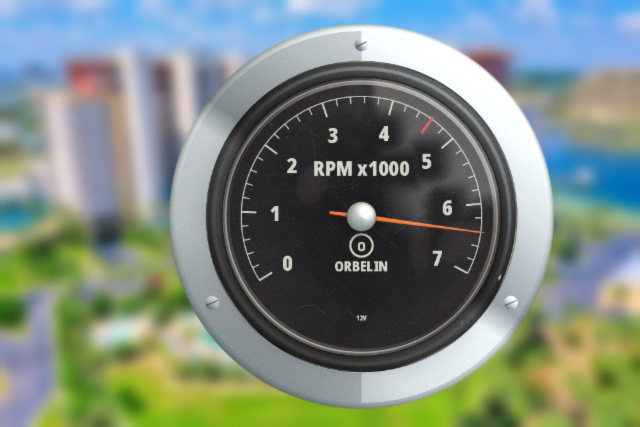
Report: 6400rpm
